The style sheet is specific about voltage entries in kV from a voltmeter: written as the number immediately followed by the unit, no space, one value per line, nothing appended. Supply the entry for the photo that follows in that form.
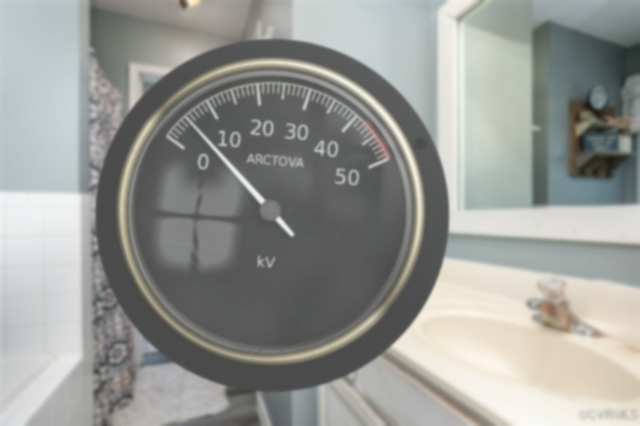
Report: 5kV
